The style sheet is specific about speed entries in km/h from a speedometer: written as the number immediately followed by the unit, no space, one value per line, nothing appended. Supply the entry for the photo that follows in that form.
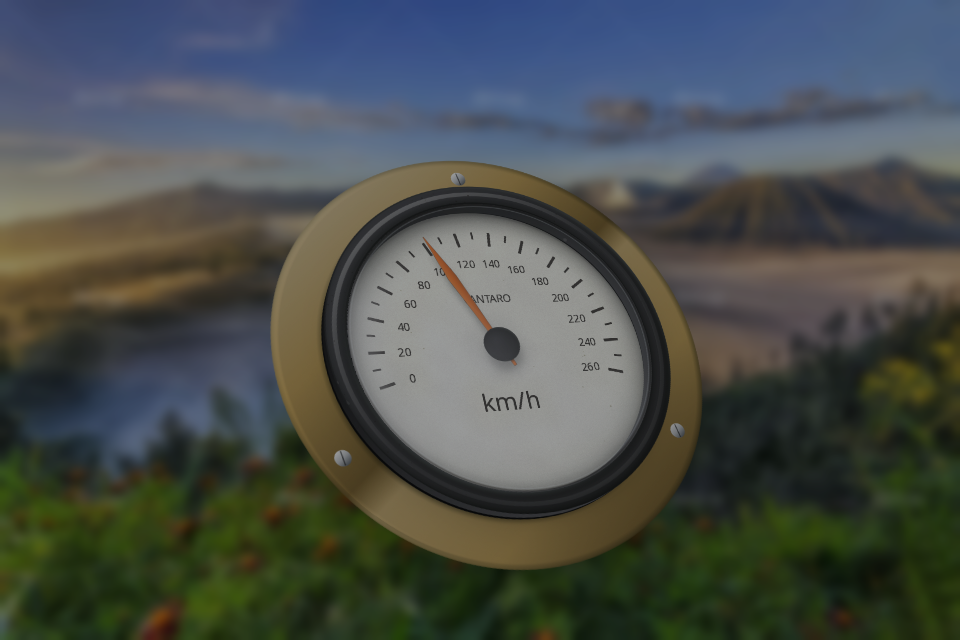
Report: 100km/h
